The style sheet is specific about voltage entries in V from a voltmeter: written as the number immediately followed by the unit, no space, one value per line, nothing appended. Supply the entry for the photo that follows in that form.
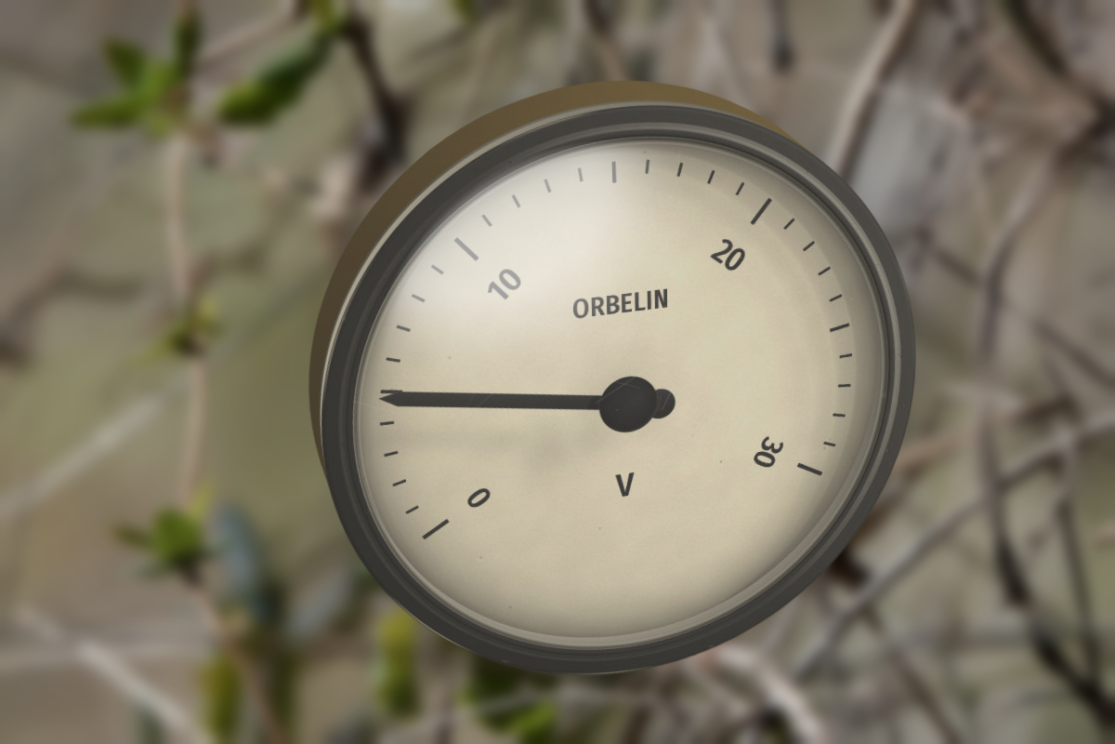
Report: 5V
